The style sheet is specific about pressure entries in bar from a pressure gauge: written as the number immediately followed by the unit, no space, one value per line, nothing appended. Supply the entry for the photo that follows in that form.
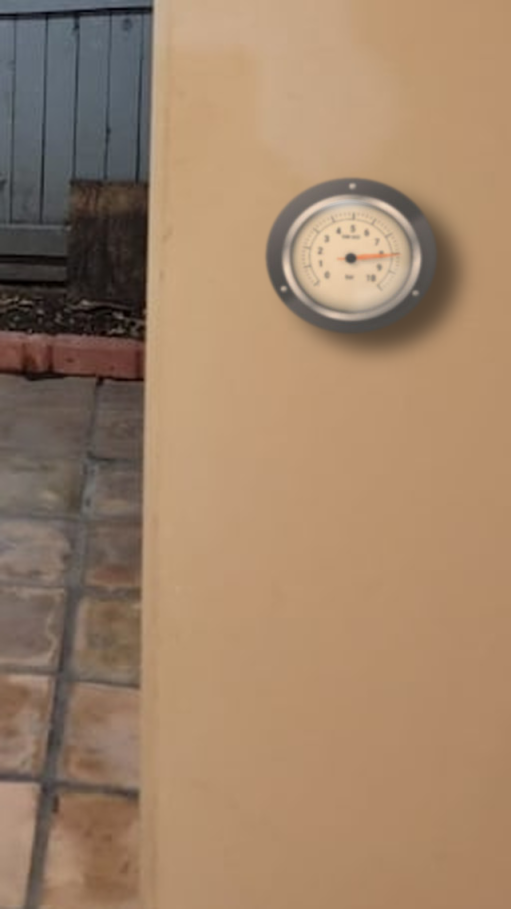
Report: 8bar
